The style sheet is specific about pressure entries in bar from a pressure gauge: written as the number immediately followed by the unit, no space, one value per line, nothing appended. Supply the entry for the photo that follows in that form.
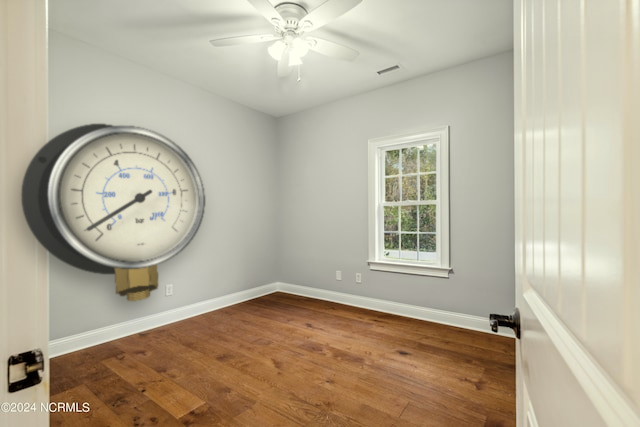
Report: 0.5bar
